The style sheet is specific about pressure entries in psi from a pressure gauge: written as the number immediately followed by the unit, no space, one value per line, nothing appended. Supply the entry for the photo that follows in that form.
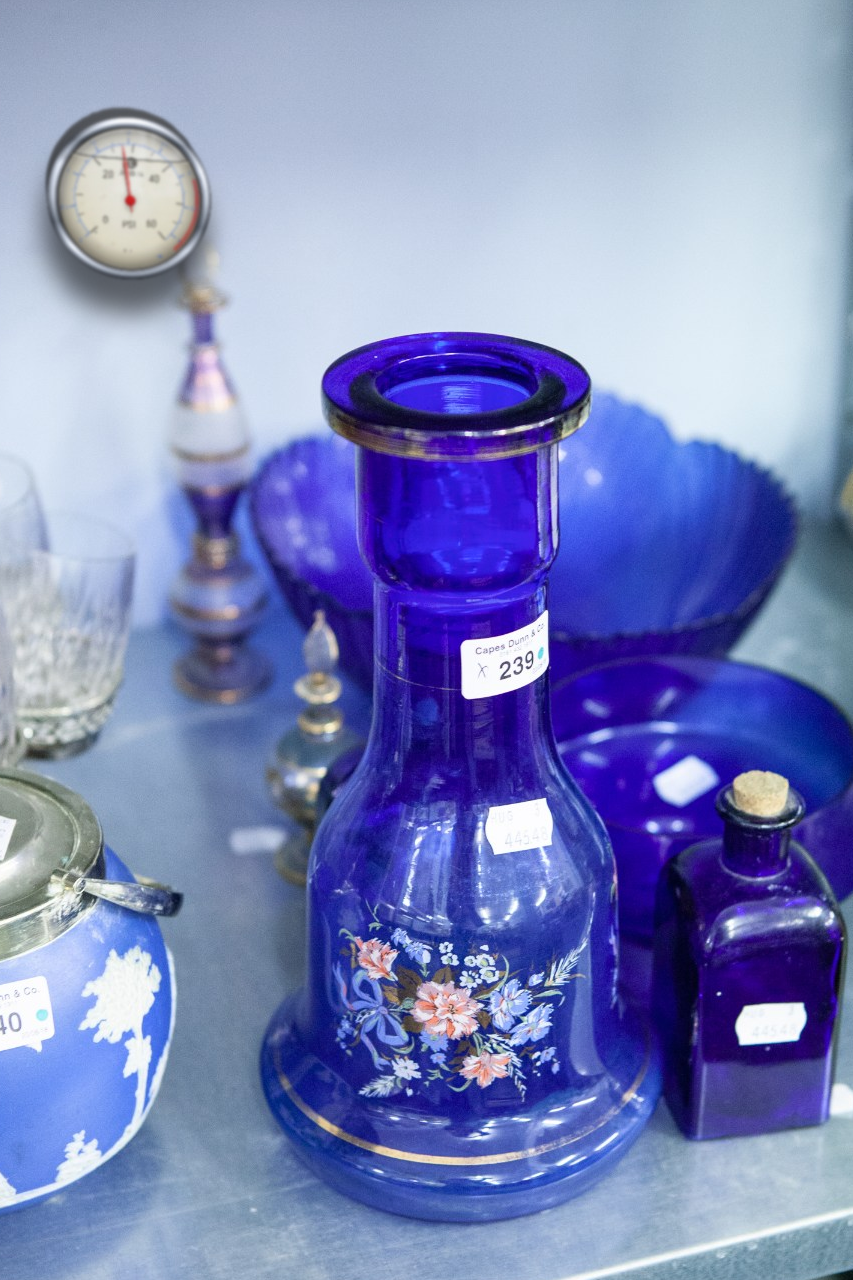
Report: 27.5psi
